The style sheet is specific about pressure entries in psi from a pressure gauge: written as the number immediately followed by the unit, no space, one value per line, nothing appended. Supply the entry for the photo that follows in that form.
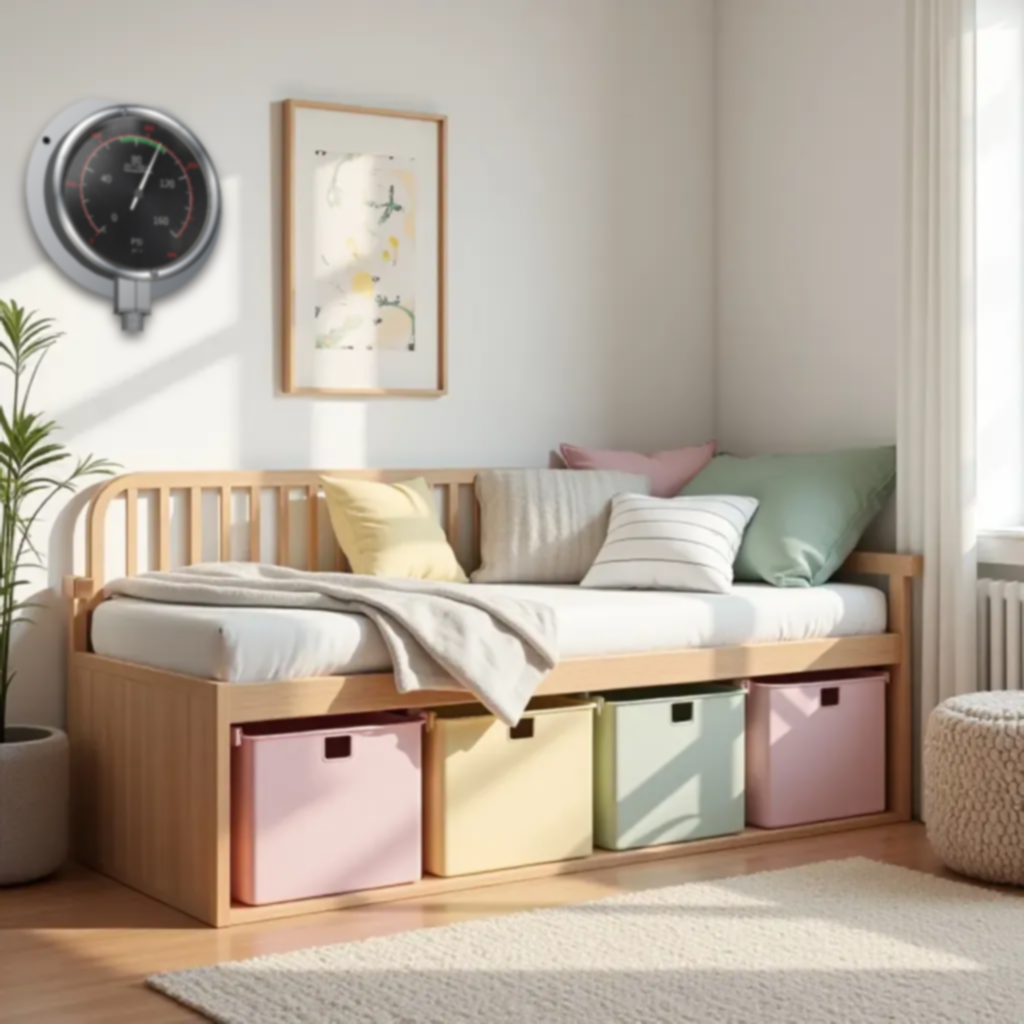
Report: 95psi
